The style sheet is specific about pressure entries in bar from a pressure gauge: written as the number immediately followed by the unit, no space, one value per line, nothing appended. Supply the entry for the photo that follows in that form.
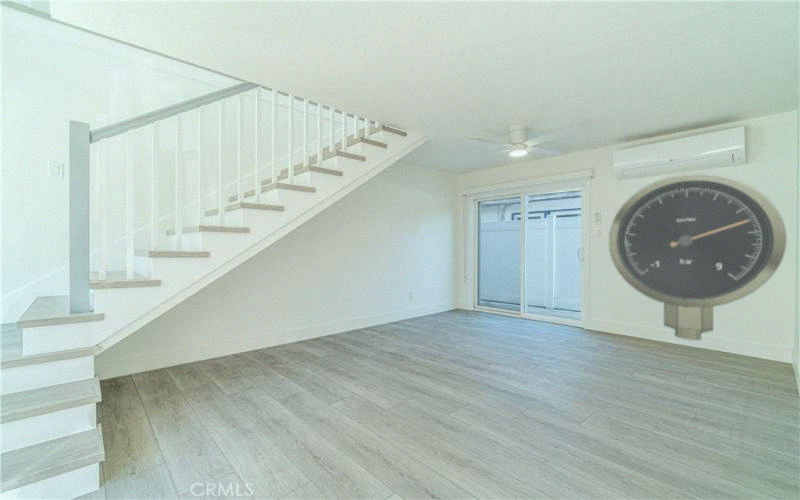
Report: 6.5bar
